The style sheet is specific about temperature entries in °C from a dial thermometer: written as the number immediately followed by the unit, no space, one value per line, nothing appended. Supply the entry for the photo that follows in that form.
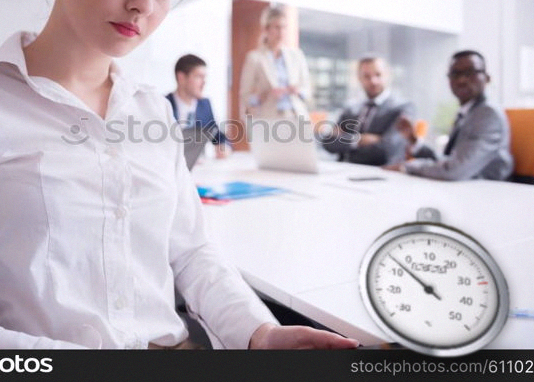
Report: -5°C
